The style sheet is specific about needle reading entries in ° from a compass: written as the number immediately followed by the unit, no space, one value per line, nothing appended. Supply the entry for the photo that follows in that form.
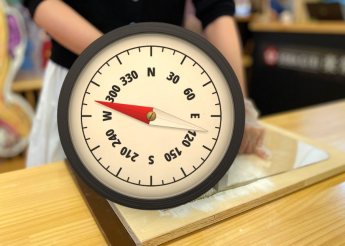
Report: 285°
